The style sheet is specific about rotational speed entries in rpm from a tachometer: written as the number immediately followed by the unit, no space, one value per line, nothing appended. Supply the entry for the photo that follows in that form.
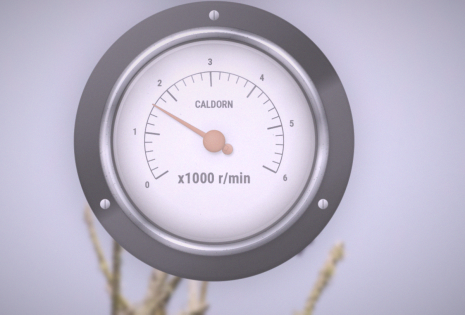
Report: 1600rpm
